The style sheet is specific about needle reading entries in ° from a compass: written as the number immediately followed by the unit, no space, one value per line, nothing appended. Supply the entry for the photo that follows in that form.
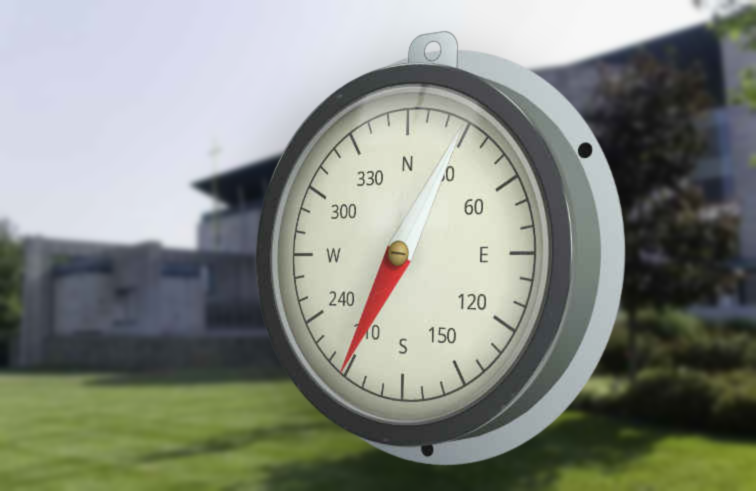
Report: 210°
